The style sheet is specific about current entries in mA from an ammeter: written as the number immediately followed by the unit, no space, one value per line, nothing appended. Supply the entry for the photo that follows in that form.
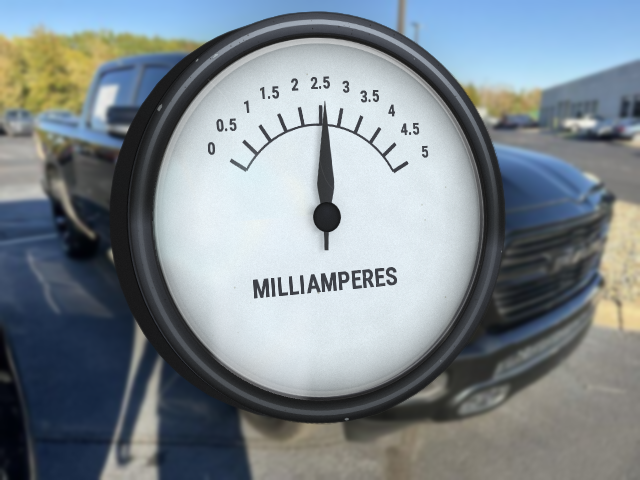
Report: 2.5mA
